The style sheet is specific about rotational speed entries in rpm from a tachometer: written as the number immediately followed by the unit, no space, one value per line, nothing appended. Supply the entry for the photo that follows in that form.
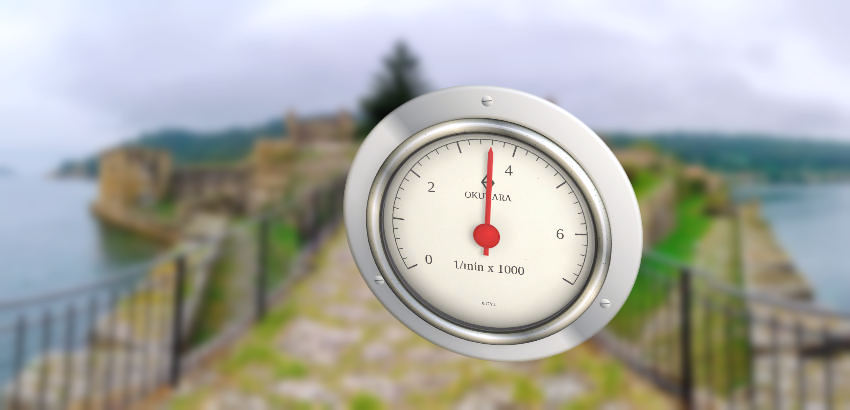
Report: 3600rpm
